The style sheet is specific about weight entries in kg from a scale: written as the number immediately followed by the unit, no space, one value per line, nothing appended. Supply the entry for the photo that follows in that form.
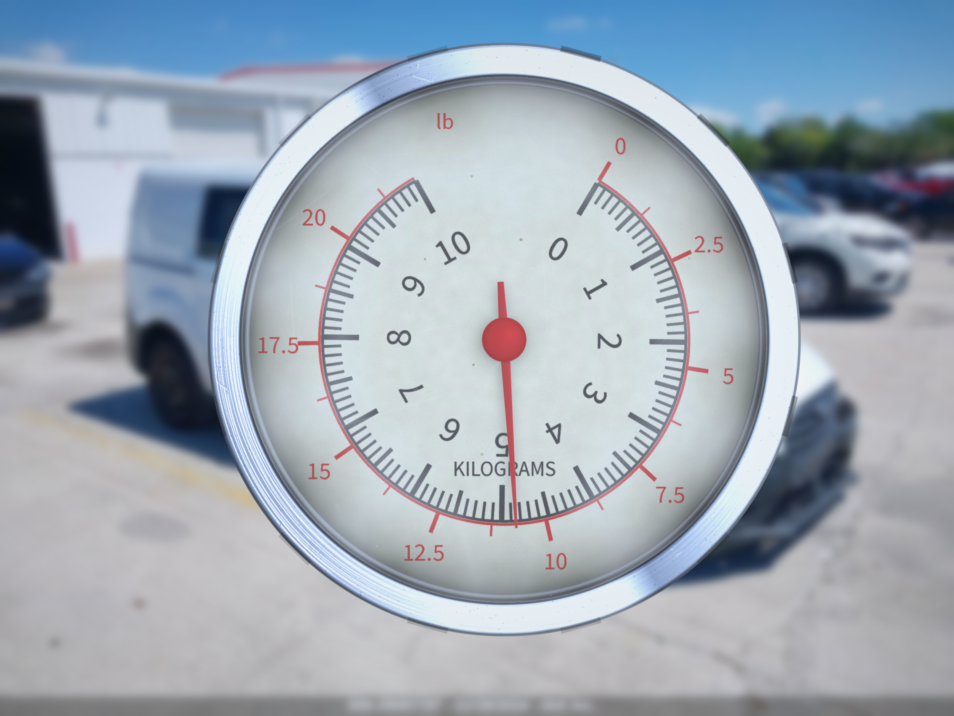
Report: 4.85kg
